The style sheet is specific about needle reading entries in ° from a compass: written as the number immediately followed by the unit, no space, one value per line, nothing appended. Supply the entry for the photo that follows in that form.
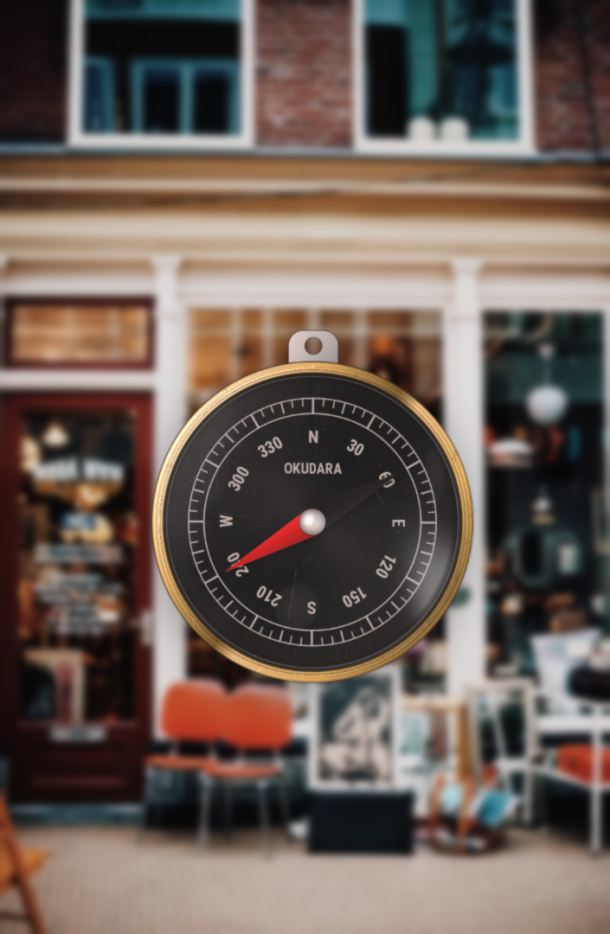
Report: 240°
